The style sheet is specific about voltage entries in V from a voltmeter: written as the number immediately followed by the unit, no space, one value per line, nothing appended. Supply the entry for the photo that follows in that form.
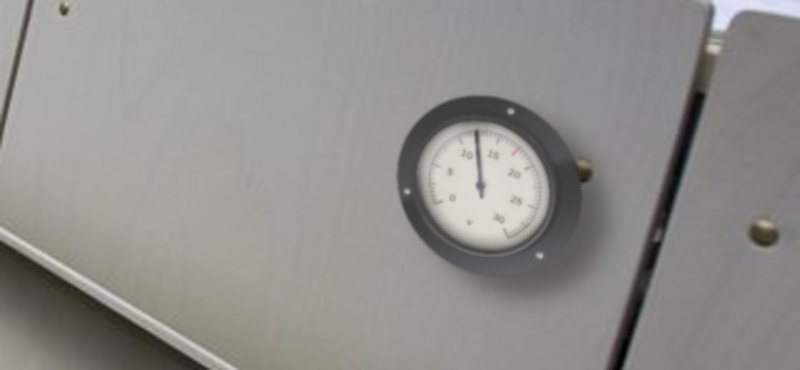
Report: 12.5V
